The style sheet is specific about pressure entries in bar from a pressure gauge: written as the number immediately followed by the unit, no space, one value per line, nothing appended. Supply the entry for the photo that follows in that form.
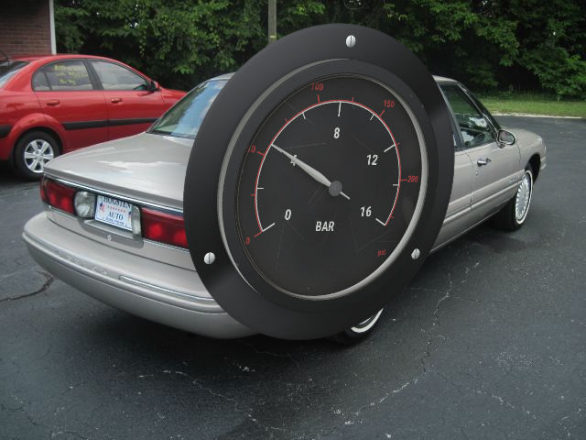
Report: 4bar
